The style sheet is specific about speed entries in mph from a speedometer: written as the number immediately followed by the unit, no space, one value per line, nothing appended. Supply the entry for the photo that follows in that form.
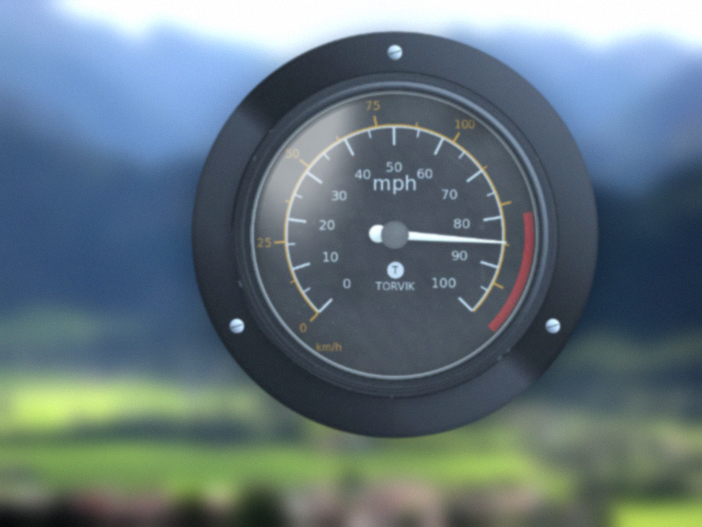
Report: 85mph
